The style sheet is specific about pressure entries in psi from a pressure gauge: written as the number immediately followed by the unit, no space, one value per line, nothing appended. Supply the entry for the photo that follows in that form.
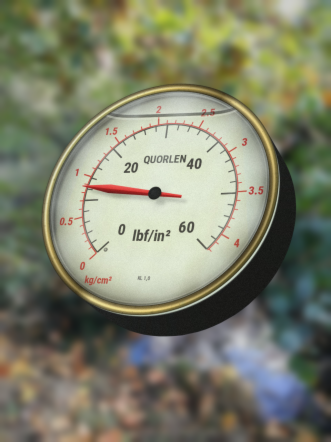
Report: 12psi
